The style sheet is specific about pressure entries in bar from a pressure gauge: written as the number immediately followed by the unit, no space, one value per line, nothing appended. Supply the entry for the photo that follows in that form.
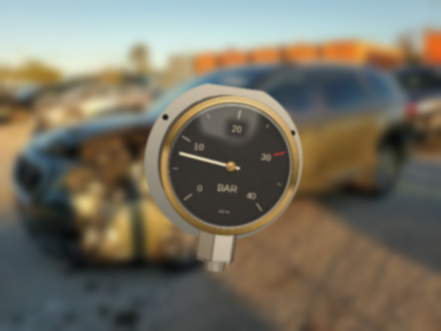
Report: 7.5bar
